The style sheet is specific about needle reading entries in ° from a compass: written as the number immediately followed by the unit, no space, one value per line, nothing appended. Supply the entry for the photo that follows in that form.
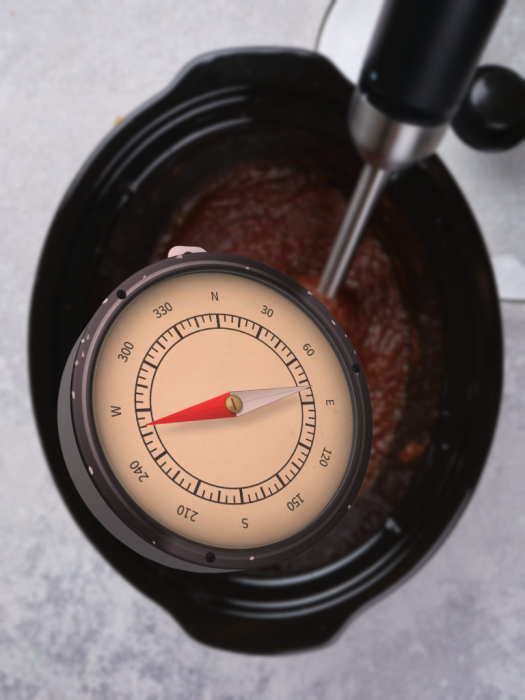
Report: 260°
